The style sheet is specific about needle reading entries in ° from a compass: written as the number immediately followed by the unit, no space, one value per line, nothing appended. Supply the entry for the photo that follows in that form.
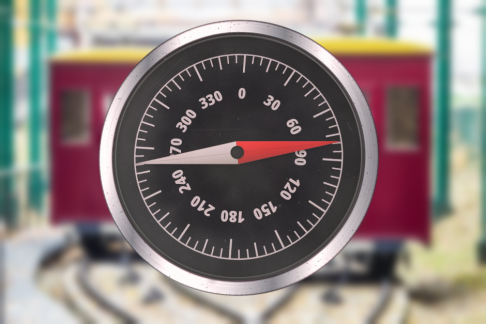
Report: 80°
